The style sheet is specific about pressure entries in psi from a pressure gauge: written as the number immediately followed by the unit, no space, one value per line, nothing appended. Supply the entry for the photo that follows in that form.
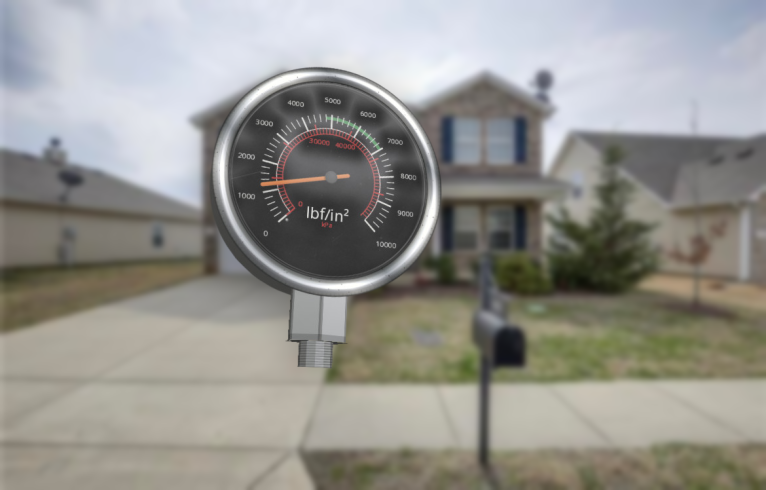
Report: 1200psi
